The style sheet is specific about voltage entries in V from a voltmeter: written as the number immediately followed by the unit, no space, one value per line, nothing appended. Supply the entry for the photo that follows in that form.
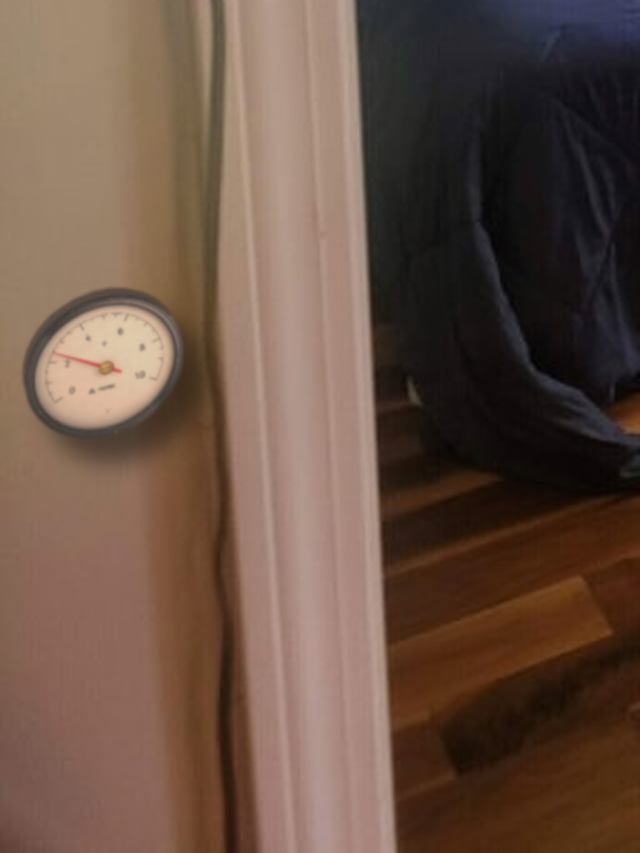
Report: 2.5V
